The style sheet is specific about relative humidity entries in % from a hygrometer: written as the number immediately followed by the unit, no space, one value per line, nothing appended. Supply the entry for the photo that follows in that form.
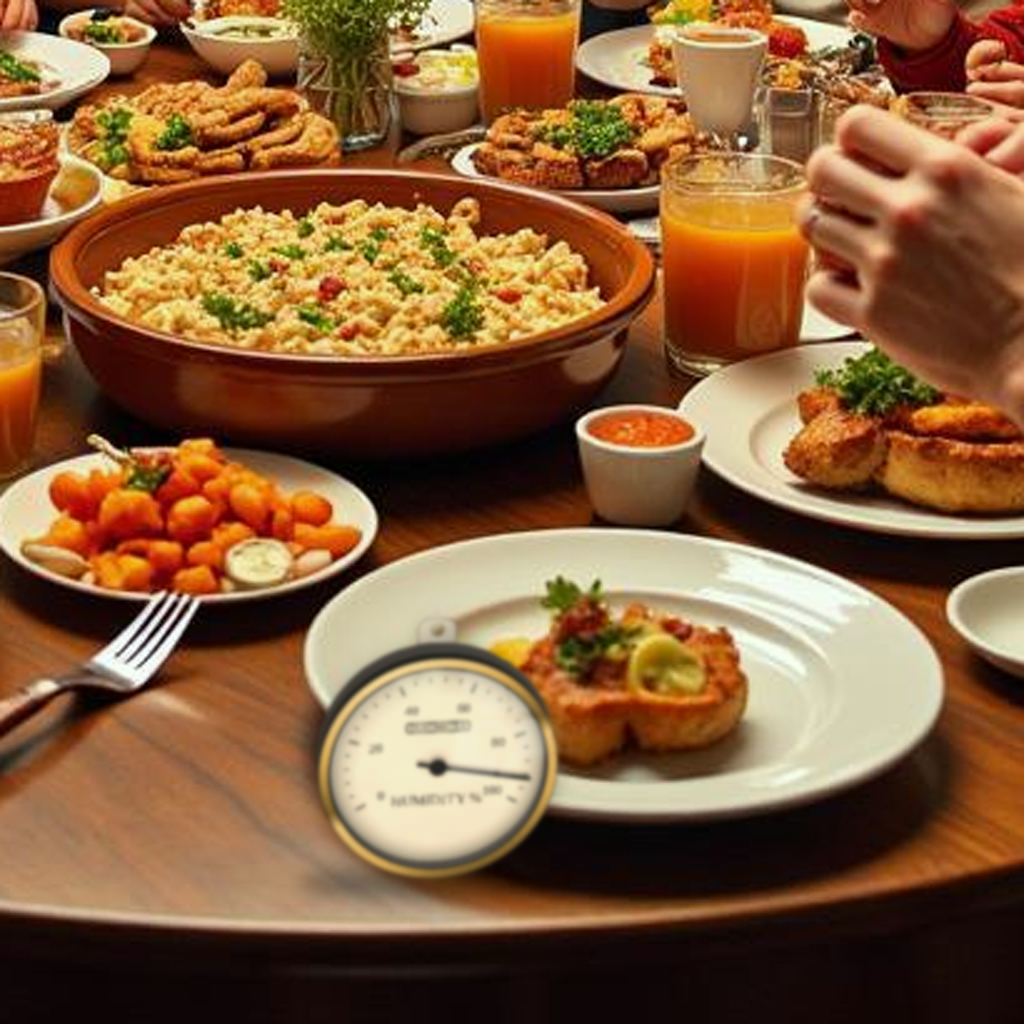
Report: 92%
